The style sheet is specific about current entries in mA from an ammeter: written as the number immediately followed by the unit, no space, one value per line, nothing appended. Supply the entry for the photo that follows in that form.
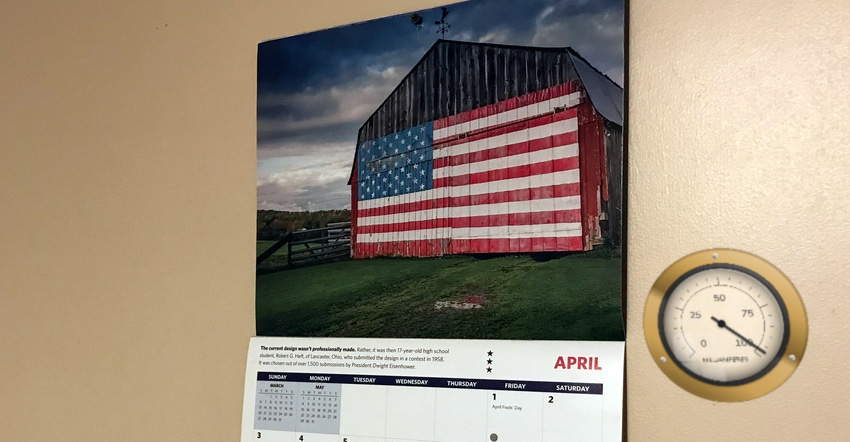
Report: 97.5mA
